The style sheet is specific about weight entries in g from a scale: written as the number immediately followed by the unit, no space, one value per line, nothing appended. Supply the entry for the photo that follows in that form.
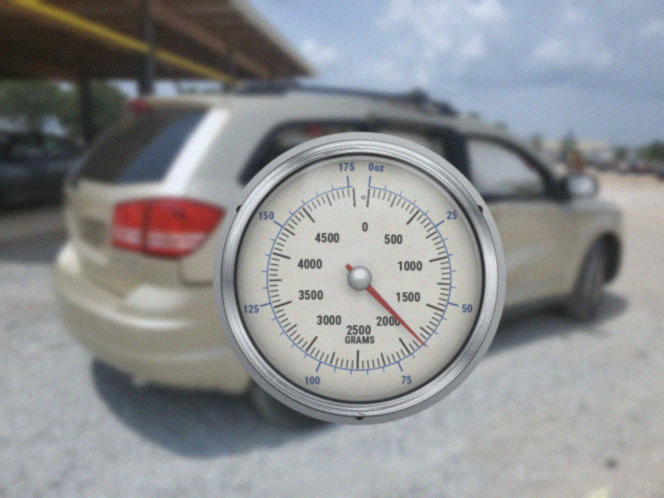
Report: 1850g
